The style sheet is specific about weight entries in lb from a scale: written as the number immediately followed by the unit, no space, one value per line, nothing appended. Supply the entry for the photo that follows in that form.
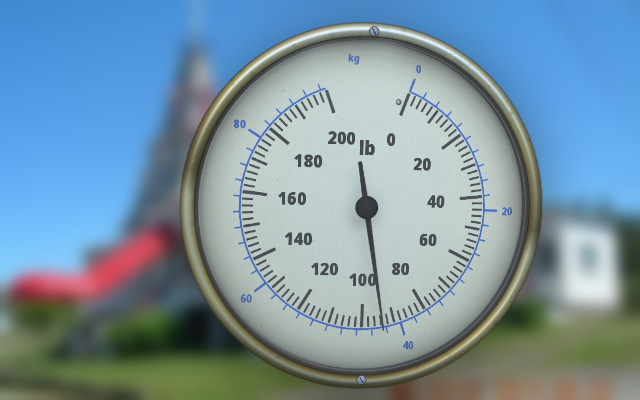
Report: 94lb
